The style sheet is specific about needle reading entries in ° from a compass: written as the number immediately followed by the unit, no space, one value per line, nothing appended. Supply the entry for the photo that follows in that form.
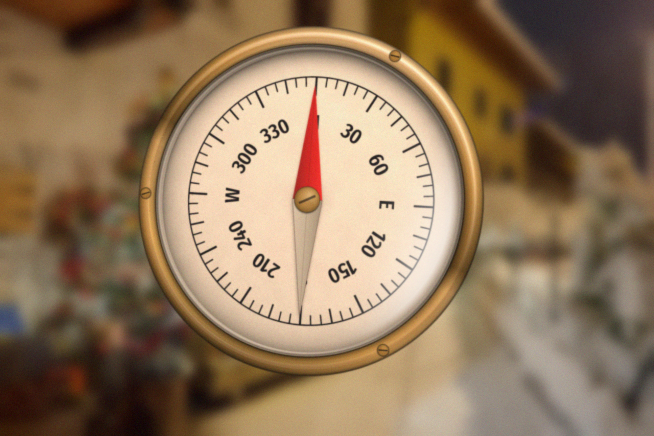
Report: 0°
